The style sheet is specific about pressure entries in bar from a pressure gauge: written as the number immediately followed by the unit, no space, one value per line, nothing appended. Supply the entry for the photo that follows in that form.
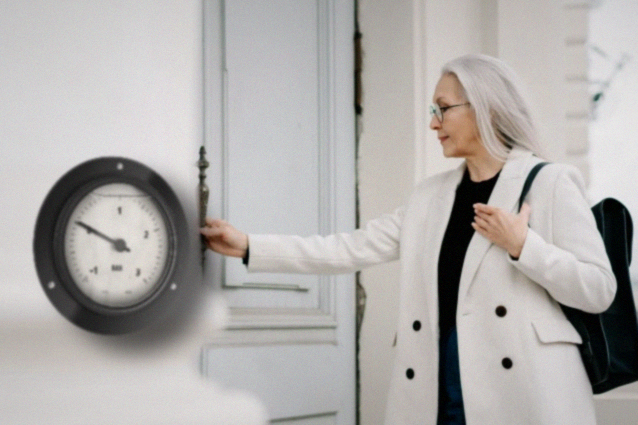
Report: 0bar
